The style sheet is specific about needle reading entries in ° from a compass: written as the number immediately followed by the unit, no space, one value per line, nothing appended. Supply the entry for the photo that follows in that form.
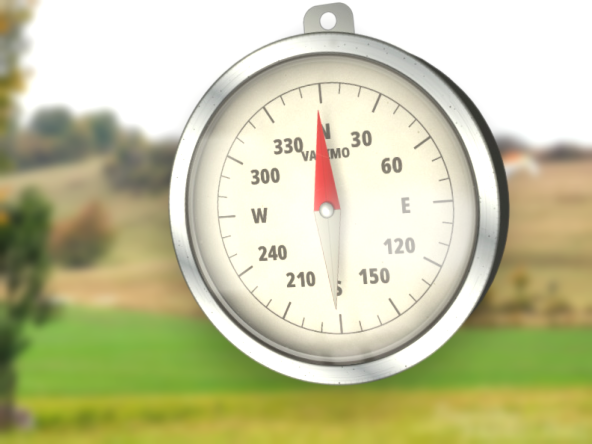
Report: 0°
